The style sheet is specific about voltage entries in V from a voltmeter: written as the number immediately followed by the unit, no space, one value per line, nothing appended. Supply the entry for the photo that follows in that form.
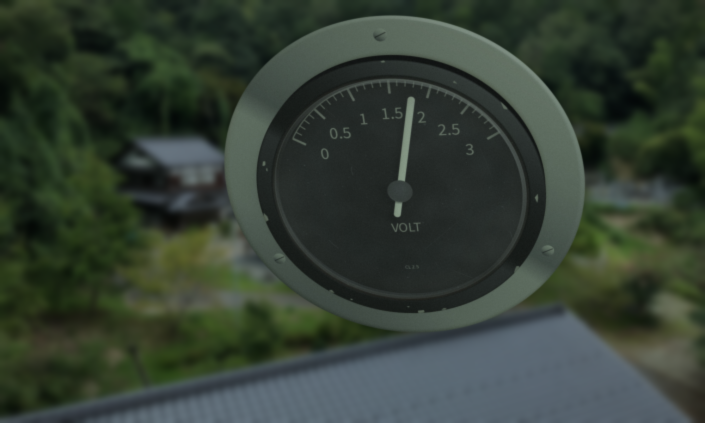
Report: 1.8V
